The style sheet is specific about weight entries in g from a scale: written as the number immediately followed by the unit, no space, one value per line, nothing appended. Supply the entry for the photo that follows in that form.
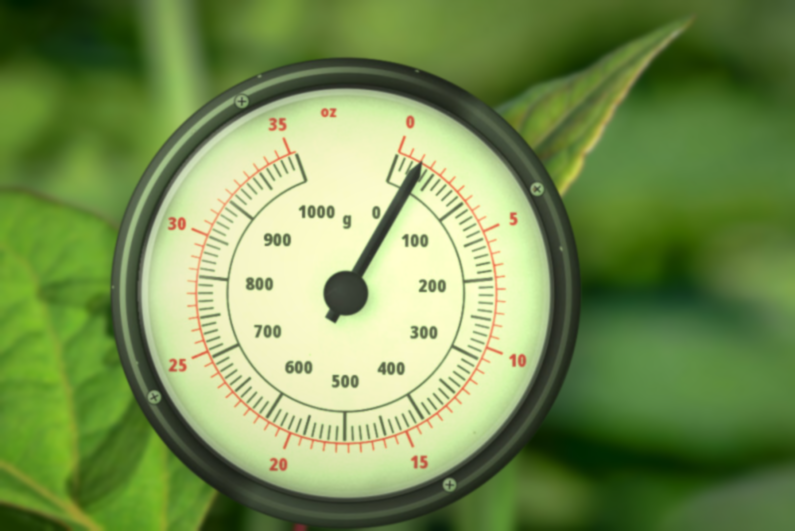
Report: 30g
